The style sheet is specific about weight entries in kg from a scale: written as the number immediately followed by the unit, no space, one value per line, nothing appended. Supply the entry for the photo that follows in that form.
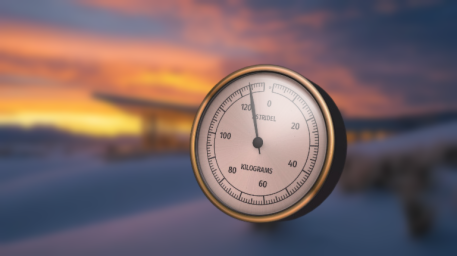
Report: 125kg
